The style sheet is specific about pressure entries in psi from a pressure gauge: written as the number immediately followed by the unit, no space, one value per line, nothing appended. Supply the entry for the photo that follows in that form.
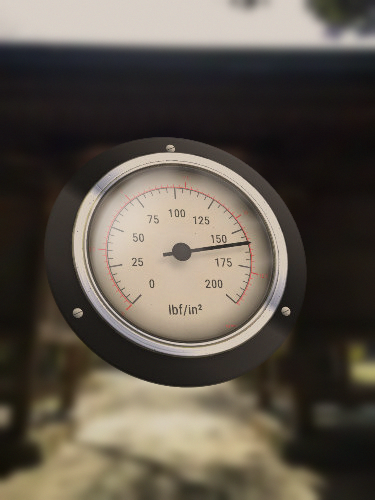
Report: 160psi
